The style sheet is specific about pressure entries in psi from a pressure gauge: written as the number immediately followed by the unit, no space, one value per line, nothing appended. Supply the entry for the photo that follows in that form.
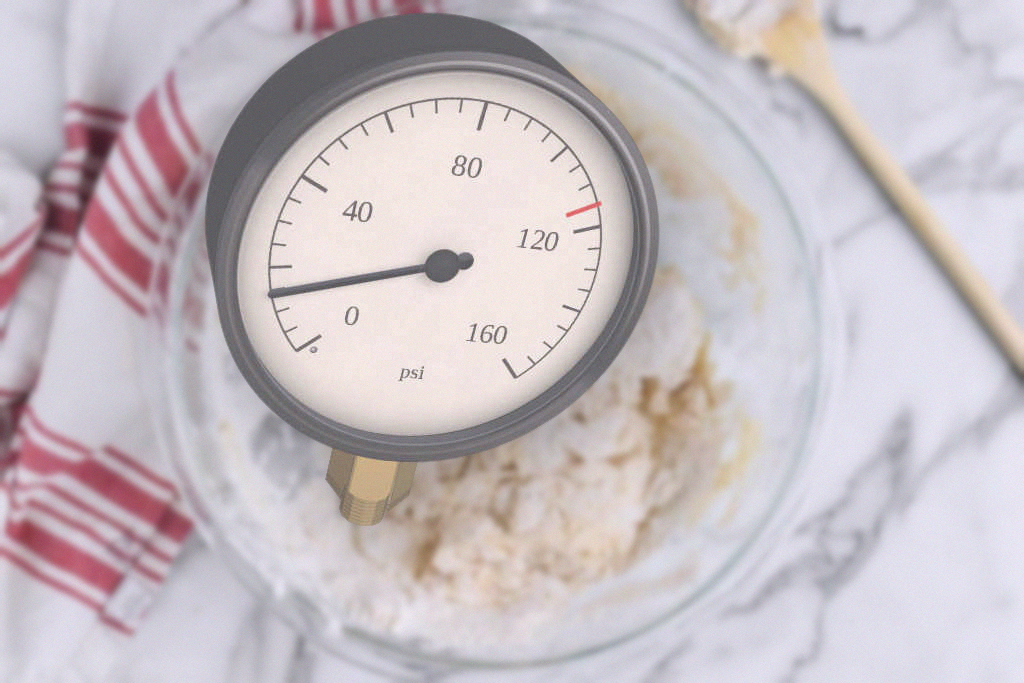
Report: 15psi
